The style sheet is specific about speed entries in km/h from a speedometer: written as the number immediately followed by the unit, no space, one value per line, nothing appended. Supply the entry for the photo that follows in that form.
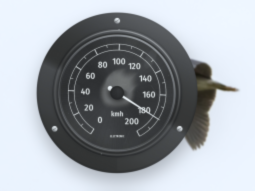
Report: 180km/h
